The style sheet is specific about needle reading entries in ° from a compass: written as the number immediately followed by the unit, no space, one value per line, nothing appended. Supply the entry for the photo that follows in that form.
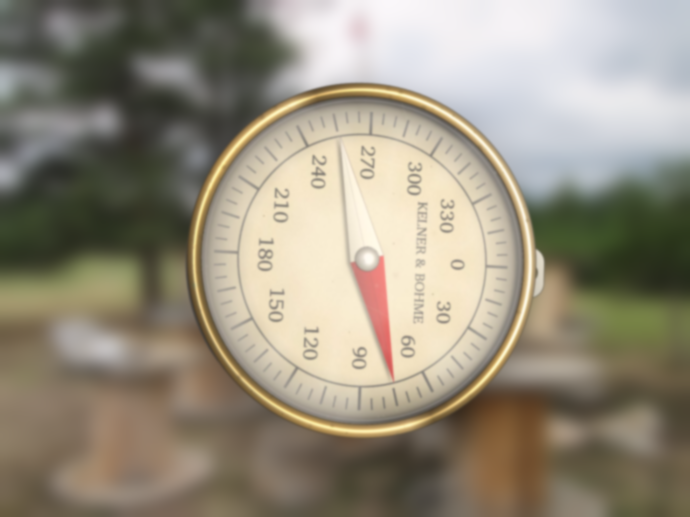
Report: 75°
